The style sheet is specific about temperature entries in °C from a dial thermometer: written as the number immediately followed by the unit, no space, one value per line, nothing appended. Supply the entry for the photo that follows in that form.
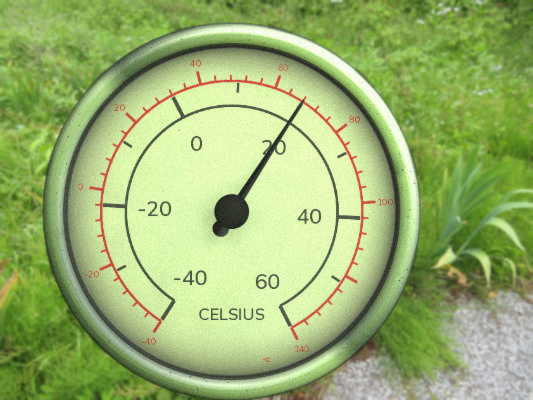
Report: 20°C
